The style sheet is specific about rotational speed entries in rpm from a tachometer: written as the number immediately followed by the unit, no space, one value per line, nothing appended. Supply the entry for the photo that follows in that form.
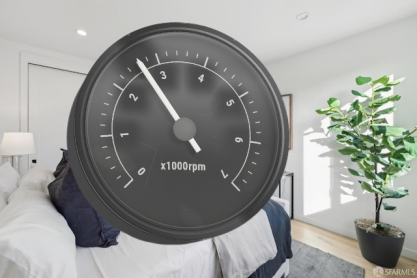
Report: 2600rpm
